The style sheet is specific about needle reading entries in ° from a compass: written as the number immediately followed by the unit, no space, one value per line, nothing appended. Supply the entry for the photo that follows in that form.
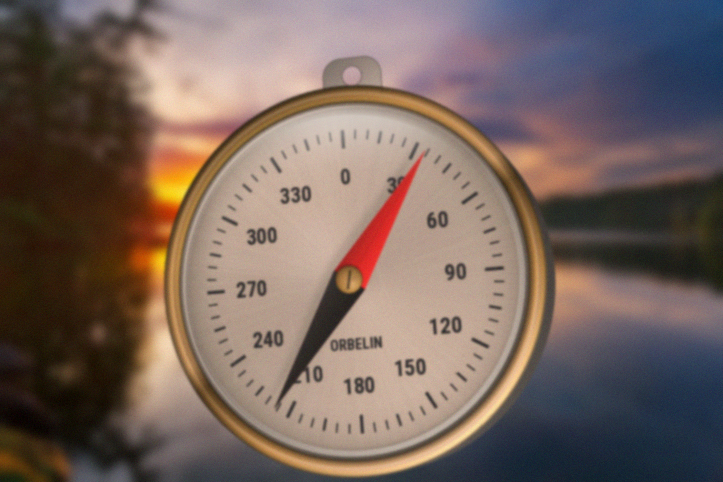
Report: 35°
